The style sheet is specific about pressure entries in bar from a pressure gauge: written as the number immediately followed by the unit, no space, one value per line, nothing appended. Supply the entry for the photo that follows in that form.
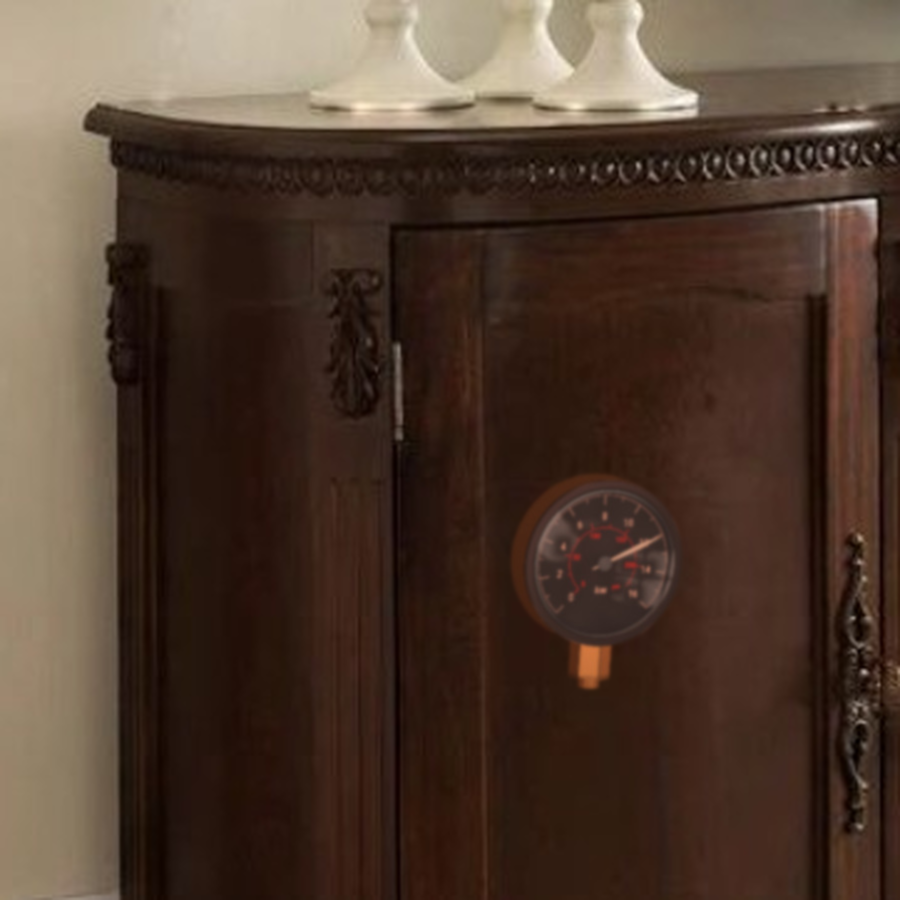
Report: 12bar
